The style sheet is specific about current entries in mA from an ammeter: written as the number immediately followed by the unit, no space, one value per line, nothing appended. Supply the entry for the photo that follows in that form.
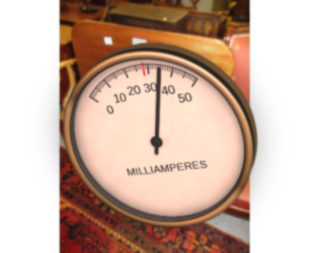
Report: 35mA
